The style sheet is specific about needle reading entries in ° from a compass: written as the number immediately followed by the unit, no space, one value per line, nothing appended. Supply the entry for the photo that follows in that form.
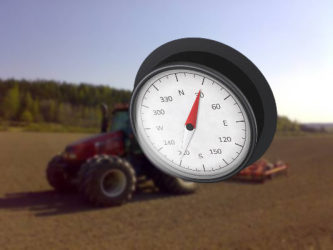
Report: 30°
